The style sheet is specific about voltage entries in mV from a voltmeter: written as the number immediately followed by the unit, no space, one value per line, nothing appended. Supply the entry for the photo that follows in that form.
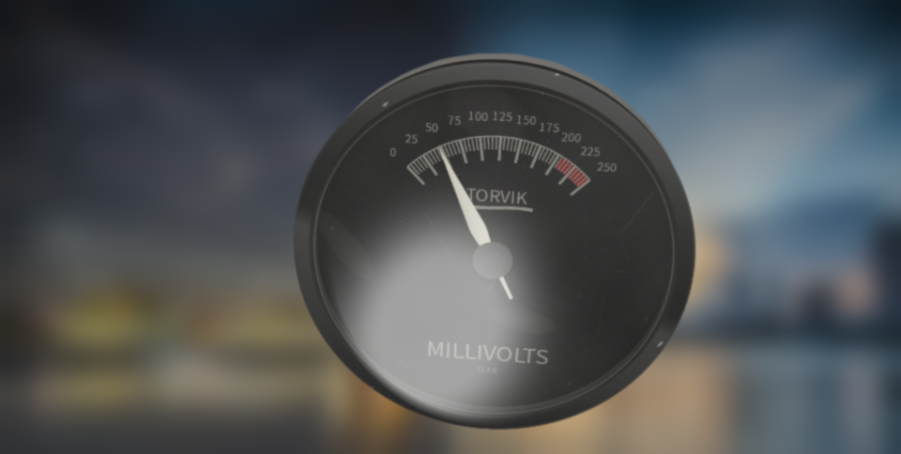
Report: 50mV
